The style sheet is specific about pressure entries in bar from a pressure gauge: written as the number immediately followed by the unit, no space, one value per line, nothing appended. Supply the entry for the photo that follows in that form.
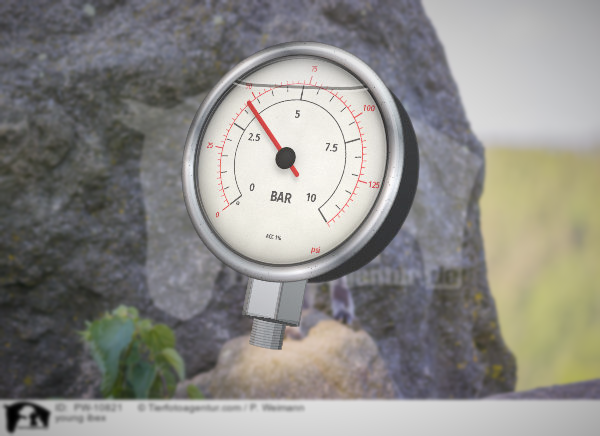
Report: 3.25bar
